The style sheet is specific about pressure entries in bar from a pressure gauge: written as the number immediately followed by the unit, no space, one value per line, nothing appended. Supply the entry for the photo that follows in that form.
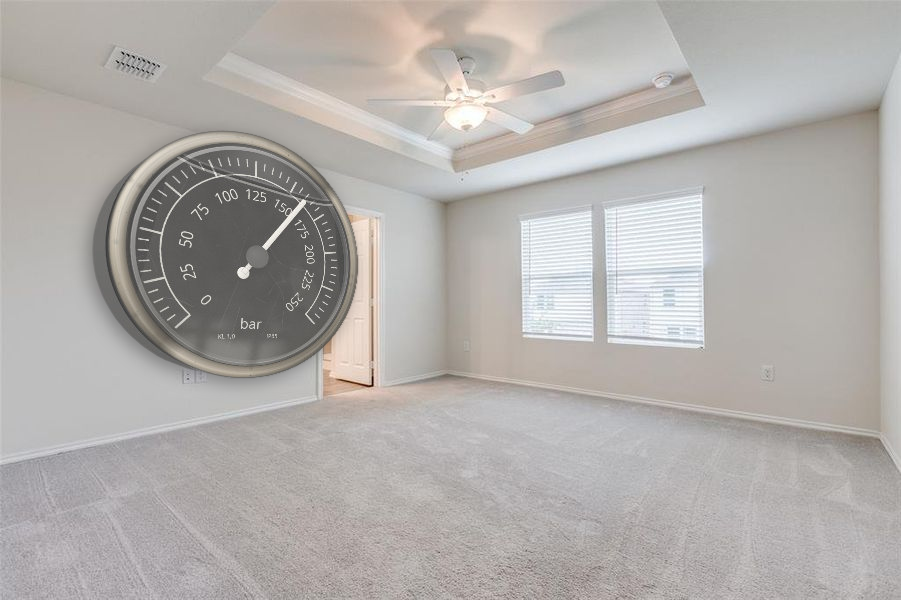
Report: 160bar
